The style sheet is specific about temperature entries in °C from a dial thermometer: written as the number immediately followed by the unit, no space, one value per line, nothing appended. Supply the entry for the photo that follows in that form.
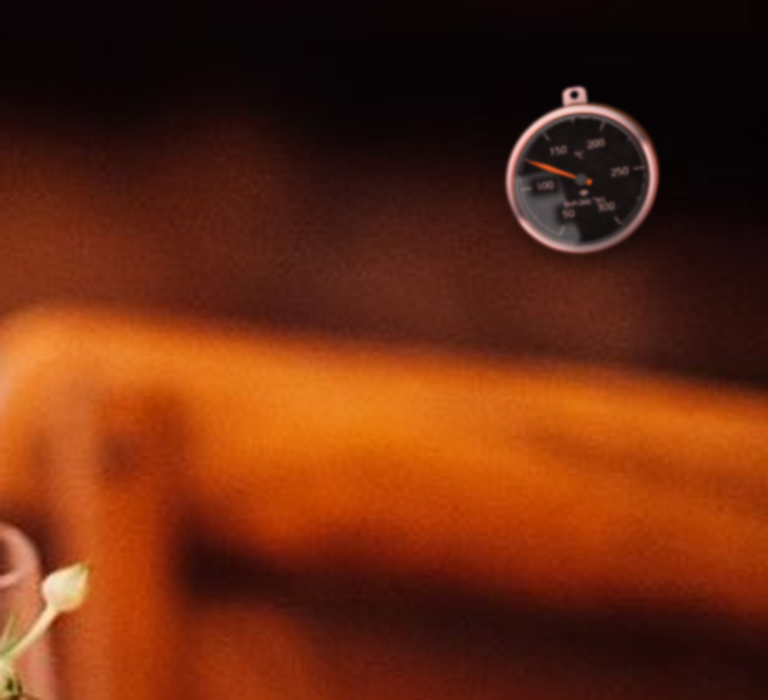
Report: 125°C
